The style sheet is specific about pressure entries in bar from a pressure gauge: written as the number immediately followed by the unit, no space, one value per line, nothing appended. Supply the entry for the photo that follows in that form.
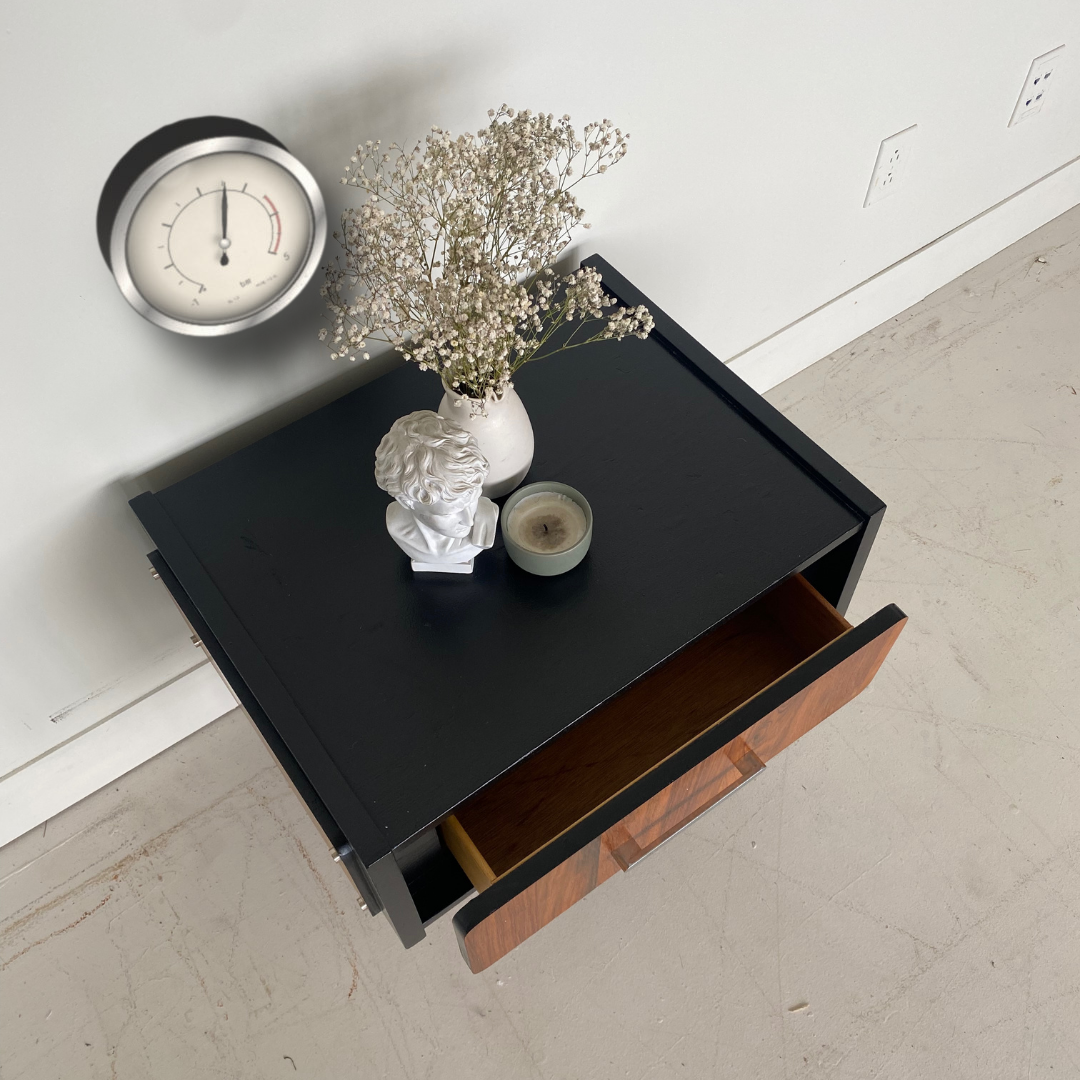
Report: 2.5bar
